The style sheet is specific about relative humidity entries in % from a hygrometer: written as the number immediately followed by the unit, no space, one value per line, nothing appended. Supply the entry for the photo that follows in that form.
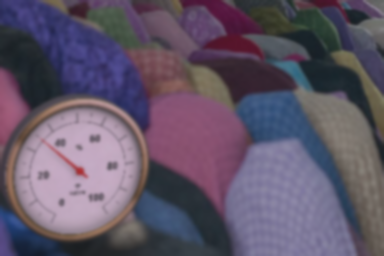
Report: 35%
